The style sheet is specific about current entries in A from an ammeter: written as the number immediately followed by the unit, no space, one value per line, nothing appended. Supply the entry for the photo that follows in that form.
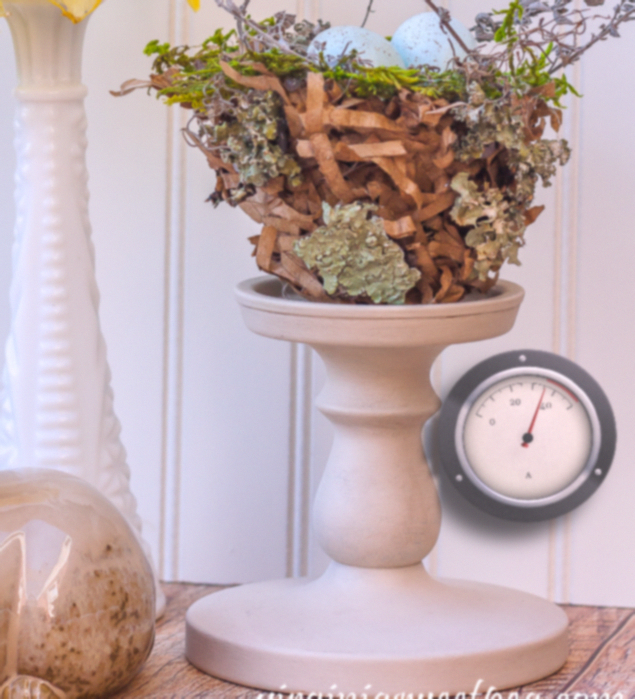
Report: 35A
